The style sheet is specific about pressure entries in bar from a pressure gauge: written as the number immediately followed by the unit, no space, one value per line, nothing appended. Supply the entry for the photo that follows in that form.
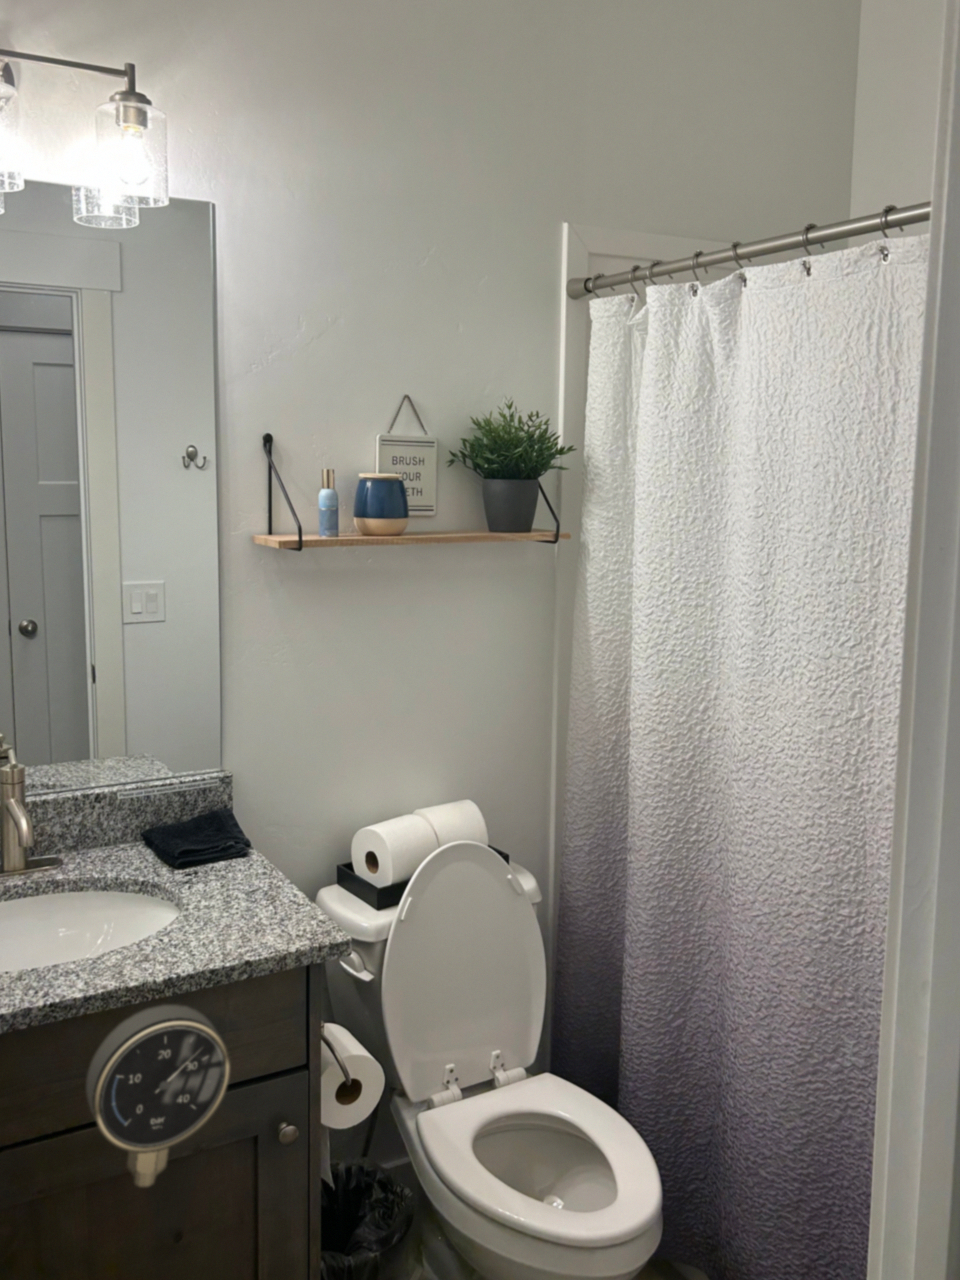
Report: 27.5bar
